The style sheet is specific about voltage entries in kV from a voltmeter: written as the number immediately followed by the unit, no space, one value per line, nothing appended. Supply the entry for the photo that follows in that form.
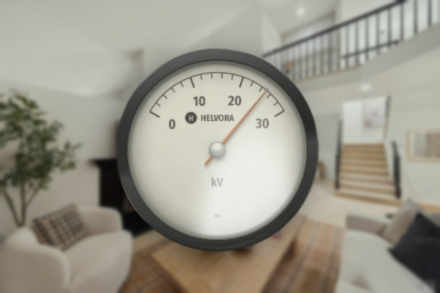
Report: 25kV
